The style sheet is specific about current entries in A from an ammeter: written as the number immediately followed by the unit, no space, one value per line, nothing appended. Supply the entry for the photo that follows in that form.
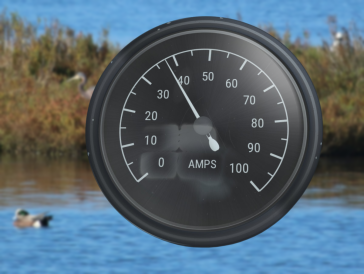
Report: 37.5A
